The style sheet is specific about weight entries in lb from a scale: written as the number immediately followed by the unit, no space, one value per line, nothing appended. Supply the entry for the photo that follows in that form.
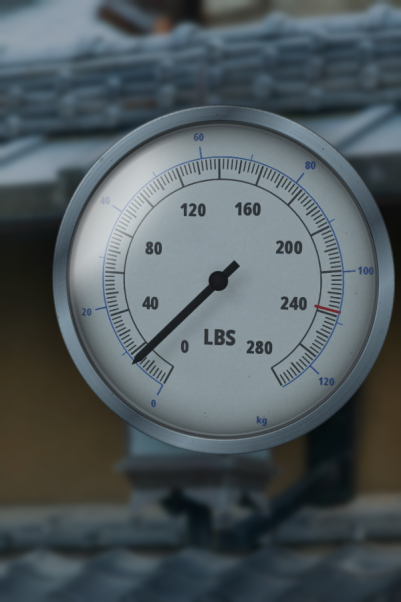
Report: 16lb
